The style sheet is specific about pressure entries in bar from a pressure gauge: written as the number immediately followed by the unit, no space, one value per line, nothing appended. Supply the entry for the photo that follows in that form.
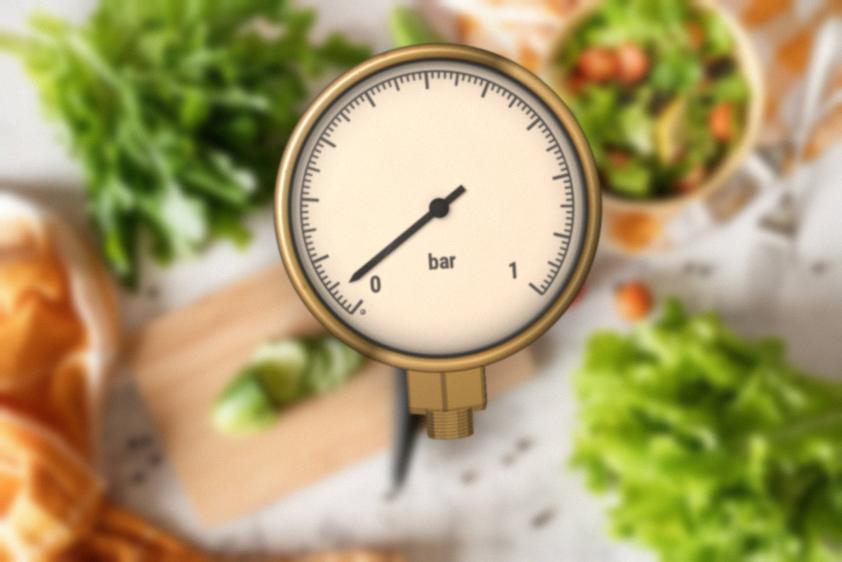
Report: 0.04bar
